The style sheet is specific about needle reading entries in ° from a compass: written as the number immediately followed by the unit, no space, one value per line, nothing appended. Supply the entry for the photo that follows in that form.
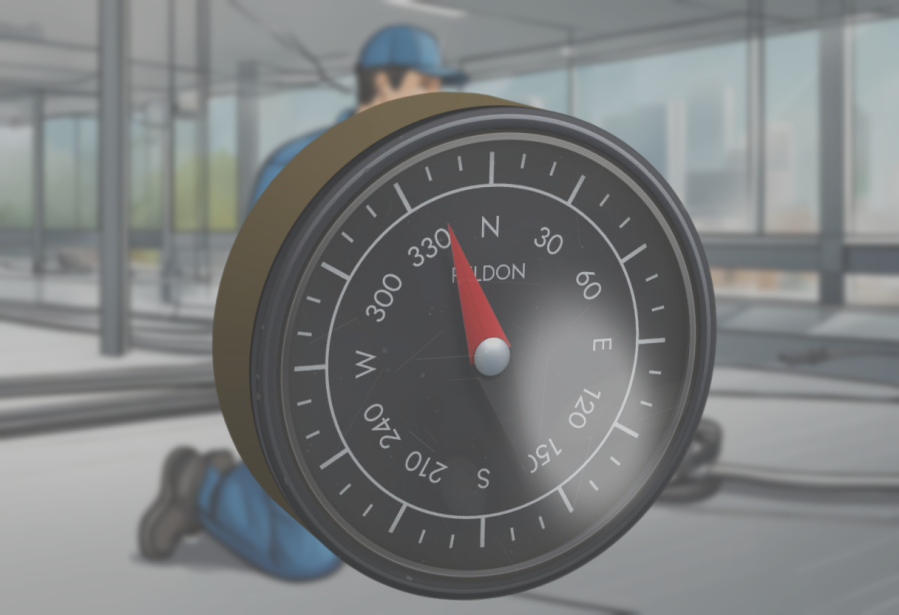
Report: 340°
